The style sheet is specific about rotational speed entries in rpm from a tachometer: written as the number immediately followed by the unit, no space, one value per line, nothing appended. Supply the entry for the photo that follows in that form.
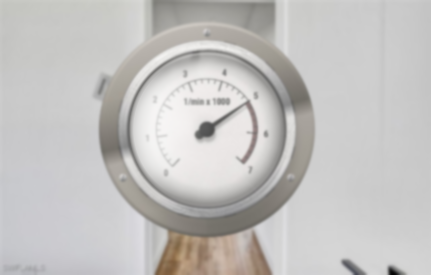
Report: 5000rpm
